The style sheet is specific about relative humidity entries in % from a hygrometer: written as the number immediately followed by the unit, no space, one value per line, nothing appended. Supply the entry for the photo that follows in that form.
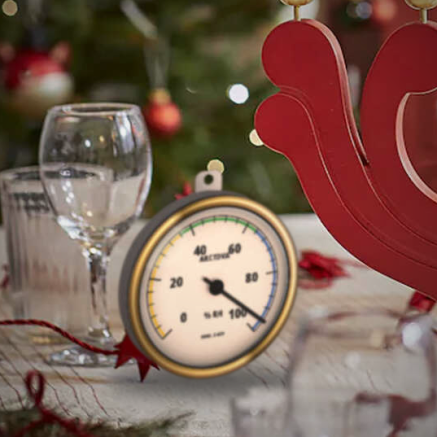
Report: 96%
